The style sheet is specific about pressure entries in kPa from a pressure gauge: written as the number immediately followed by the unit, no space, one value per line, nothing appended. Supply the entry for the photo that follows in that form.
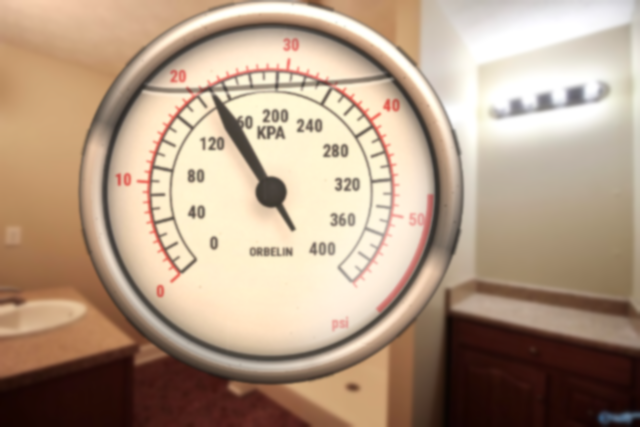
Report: 150kPa
